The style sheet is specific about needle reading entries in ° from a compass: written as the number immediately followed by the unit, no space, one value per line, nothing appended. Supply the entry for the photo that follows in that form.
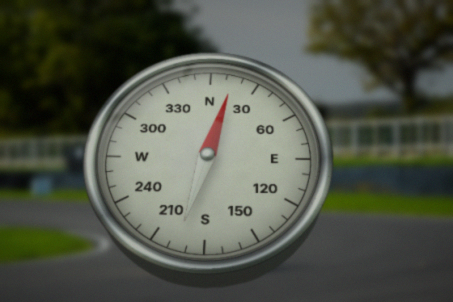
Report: 15°
